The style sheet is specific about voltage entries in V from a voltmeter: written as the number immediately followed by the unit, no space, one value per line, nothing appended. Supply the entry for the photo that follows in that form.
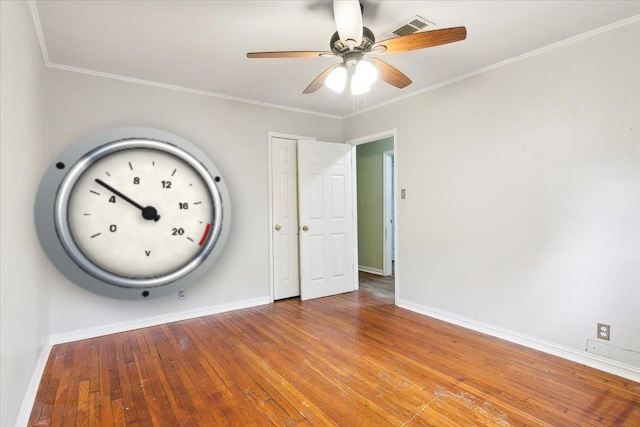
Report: 5V
